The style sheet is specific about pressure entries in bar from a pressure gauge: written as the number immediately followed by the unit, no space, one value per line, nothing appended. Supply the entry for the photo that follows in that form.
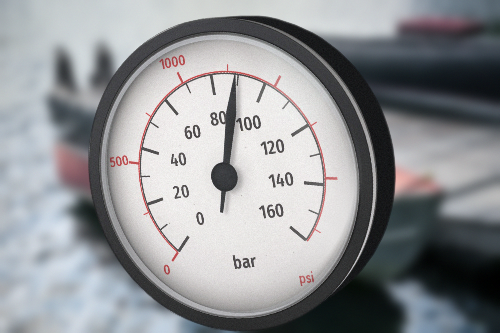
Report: 90bar
